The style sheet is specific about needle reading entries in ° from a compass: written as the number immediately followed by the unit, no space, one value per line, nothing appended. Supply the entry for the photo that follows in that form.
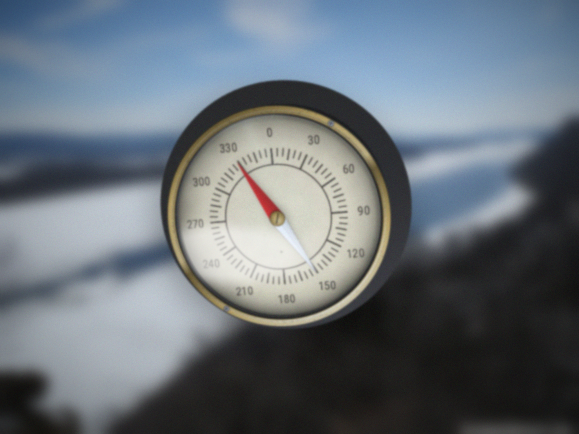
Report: 330°
